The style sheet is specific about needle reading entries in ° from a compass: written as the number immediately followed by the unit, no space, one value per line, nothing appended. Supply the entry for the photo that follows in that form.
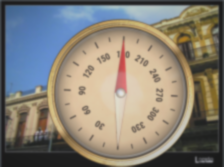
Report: 180°
